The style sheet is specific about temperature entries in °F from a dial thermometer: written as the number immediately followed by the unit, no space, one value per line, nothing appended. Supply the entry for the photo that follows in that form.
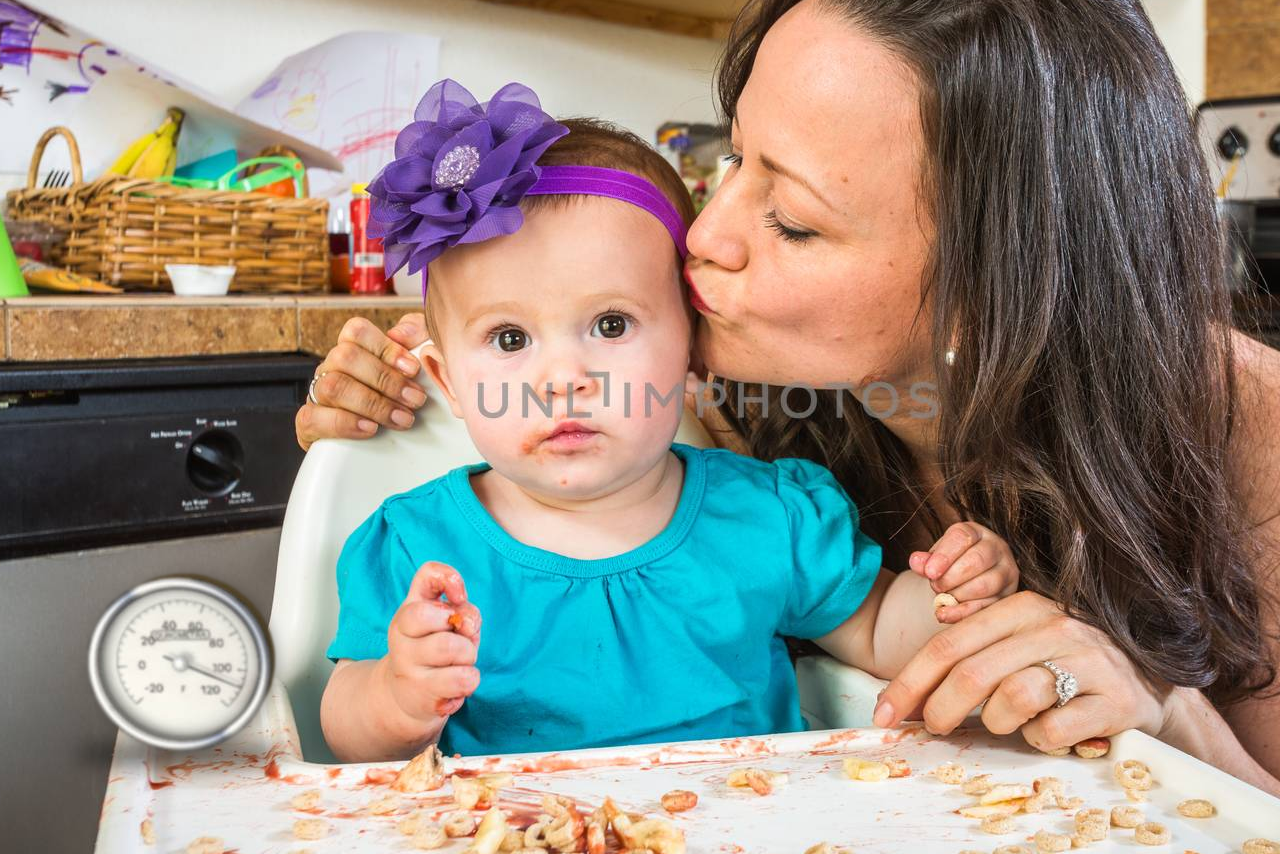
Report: 108°F
